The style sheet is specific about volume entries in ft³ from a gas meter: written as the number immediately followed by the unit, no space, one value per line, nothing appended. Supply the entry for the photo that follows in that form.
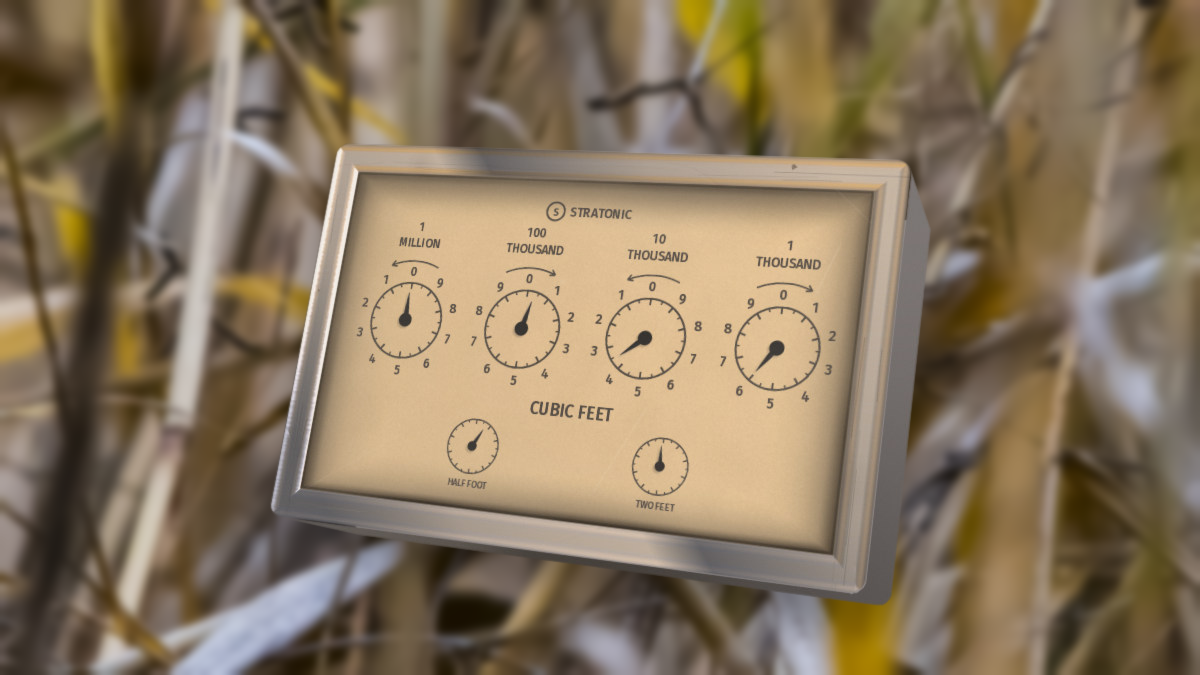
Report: 3600ft³
